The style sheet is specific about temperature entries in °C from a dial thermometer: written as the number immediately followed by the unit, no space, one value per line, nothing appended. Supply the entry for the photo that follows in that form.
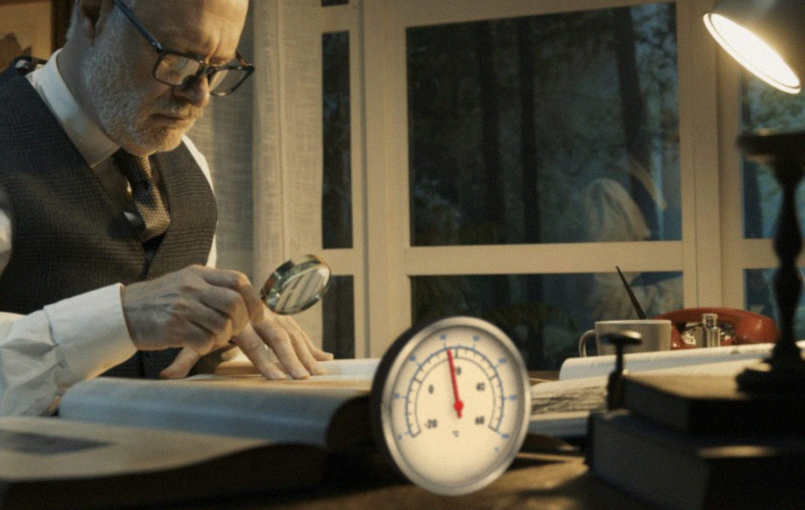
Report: 16°C
